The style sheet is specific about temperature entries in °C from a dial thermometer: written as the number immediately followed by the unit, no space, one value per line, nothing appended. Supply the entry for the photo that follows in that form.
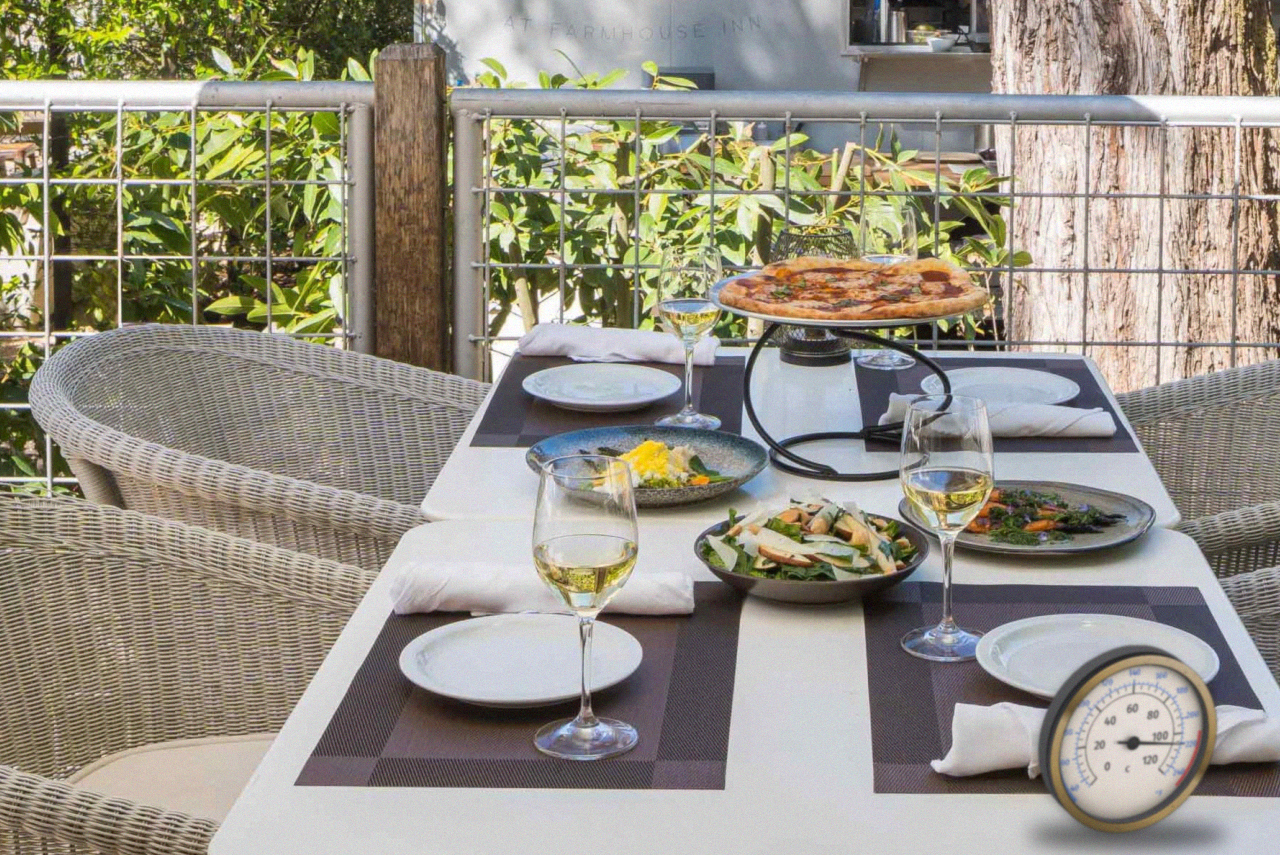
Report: 104°C
